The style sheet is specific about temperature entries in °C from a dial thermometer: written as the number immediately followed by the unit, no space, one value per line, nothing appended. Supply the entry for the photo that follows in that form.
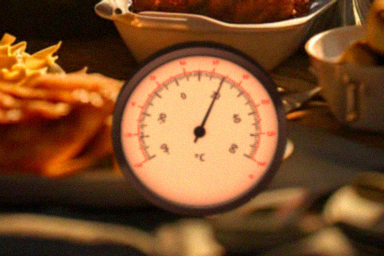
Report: 20°C
